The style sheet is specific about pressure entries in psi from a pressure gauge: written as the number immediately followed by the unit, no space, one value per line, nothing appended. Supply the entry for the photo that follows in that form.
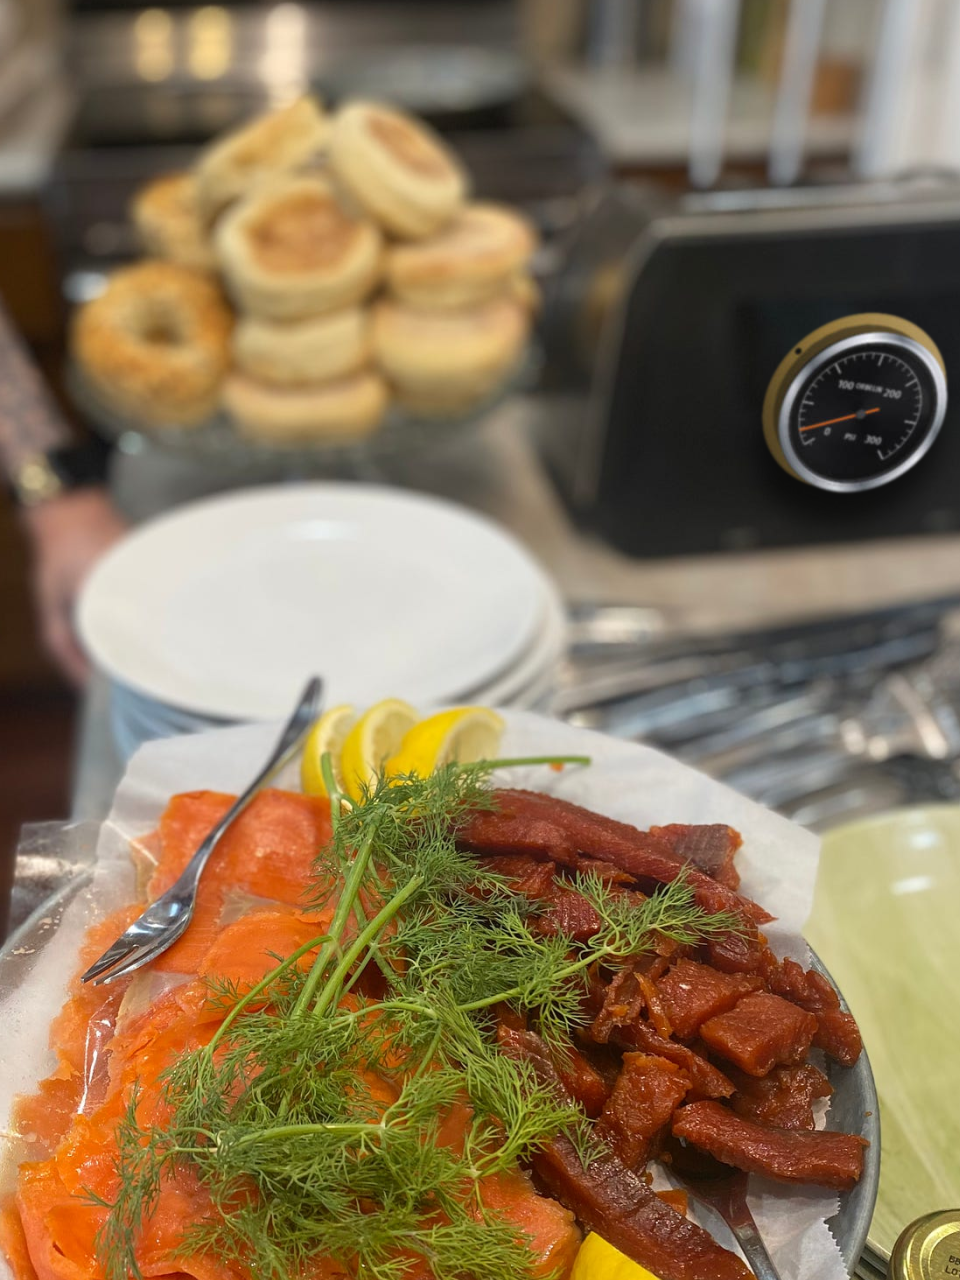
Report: 20psi
